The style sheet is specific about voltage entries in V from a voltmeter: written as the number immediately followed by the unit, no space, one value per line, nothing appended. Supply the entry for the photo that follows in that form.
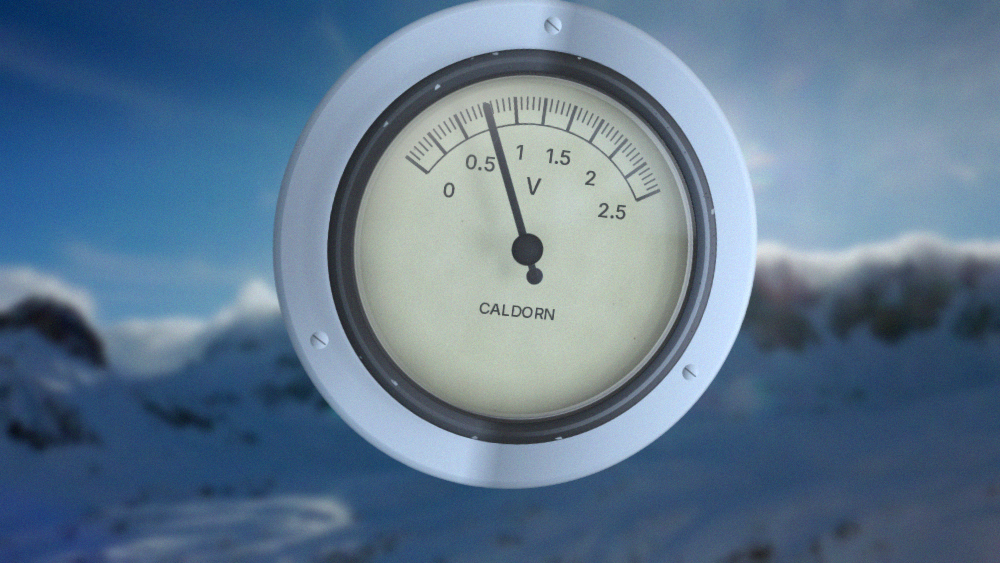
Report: 0.75V
